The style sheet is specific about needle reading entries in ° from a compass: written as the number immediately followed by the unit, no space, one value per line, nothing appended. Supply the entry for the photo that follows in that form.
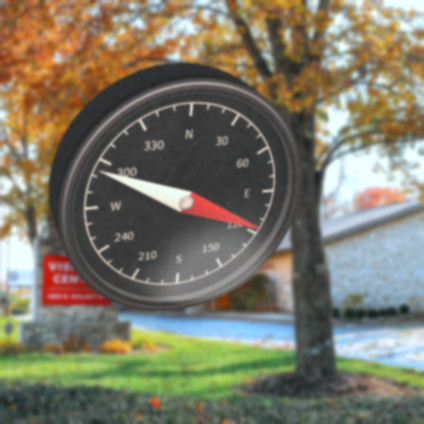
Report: 115°
